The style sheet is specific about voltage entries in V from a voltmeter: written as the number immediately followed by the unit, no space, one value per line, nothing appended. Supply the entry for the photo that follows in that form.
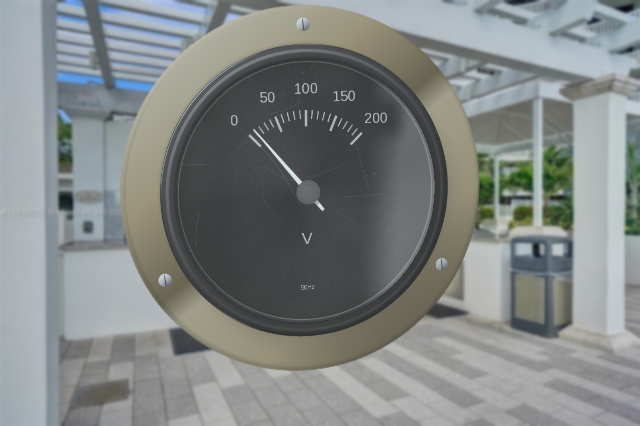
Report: 10V
